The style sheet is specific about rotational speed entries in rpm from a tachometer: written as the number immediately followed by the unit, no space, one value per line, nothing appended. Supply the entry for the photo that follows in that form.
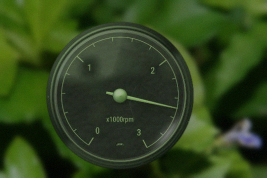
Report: 2500rpm
